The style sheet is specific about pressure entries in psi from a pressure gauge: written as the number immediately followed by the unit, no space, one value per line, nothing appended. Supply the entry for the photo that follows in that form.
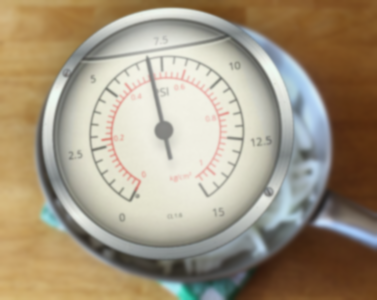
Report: 7psi
